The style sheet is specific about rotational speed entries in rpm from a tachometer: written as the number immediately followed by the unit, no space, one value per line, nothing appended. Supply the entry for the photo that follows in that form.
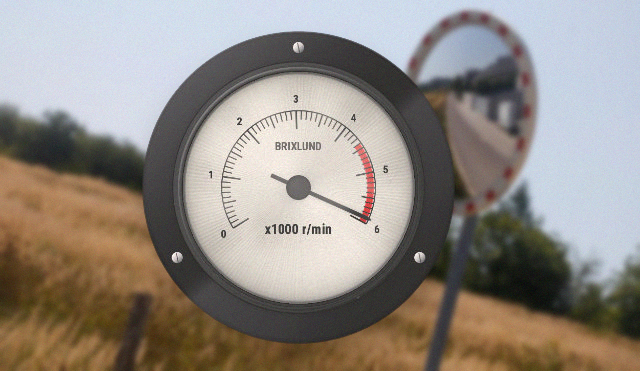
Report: 5900rpm
